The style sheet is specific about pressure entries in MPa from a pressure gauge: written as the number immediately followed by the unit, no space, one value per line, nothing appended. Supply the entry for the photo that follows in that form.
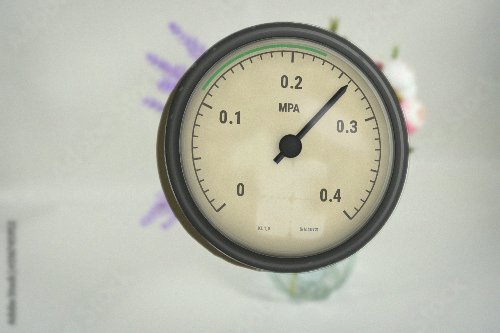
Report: 0.26MPa
